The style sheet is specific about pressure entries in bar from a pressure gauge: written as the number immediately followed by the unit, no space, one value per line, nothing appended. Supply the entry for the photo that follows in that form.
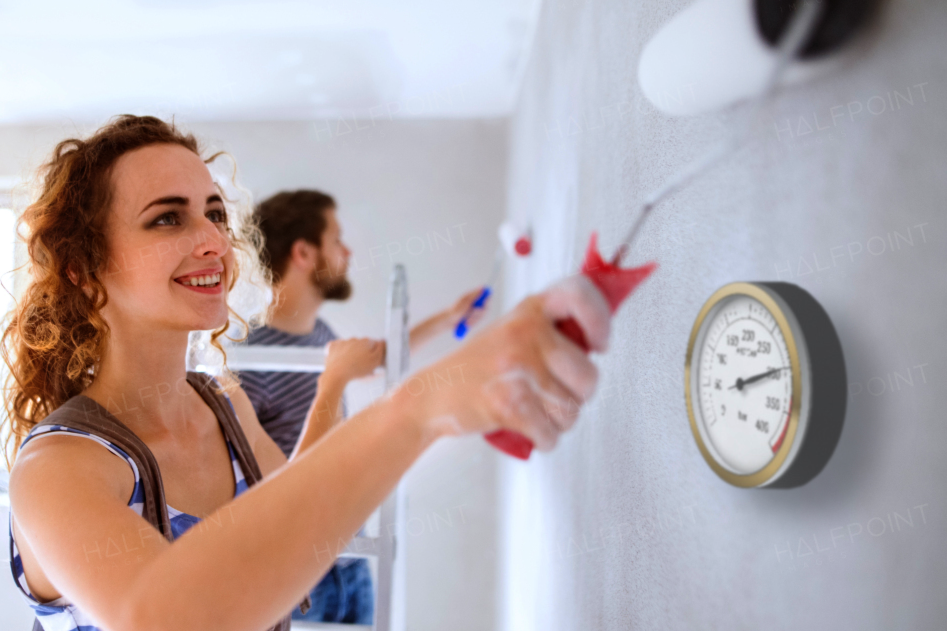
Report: 300bar
